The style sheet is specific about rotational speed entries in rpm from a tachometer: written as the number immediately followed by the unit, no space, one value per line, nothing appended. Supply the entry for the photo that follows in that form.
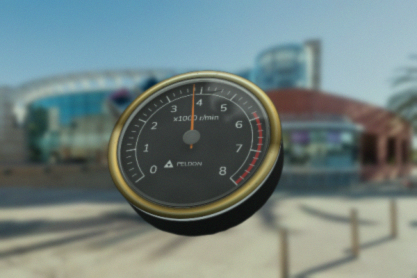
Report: 3800rpm
